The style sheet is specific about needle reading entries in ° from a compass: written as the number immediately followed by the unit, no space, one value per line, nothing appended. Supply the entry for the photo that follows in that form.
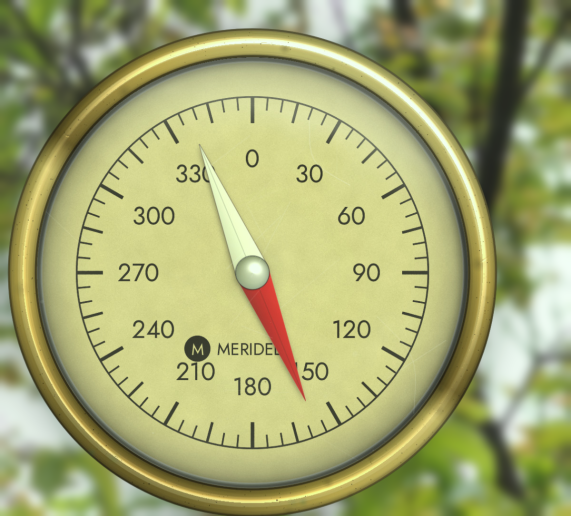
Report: 157.5°
